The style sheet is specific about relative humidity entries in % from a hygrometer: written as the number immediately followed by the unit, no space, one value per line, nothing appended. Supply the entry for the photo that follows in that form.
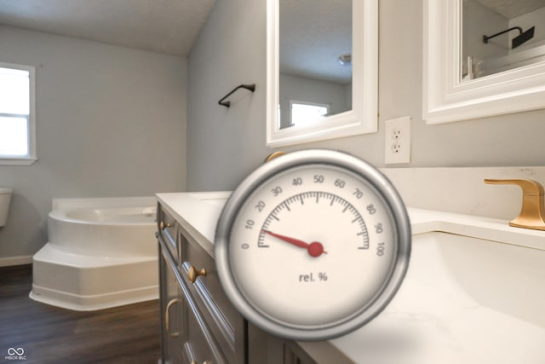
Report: 10%
